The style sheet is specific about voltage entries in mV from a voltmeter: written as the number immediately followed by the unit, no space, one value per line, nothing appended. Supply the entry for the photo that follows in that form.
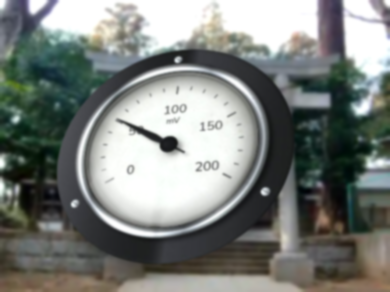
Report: 50mV
